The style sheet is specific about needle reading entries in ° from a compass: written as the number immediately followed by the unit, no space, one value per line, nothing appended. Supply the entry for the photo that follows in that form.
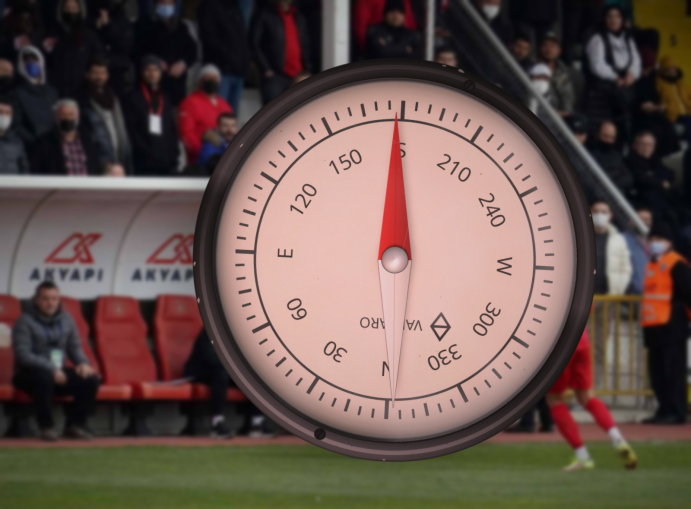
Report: 177.5°
